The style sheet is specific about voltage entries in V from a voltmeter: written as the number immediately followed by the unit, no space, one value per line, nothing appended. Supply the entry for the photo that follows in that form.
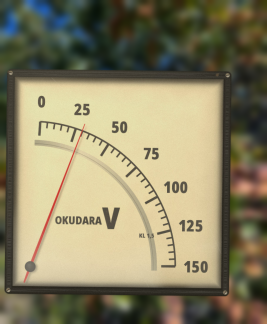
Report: 30V
